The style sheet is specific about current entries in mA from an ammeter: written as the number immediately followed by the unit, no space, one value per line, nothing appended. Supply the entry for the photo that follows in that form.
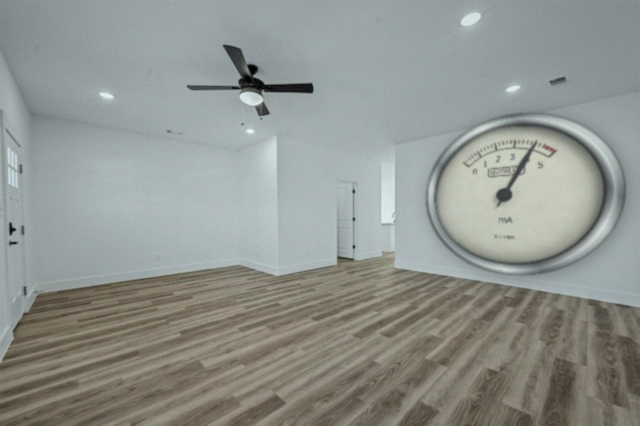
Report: 4mA
